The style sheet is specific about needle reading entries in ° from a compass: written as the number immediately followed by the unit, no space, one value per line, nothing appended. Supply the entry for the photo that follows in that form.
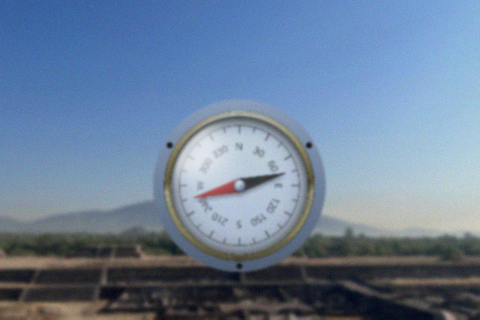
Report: 255°
